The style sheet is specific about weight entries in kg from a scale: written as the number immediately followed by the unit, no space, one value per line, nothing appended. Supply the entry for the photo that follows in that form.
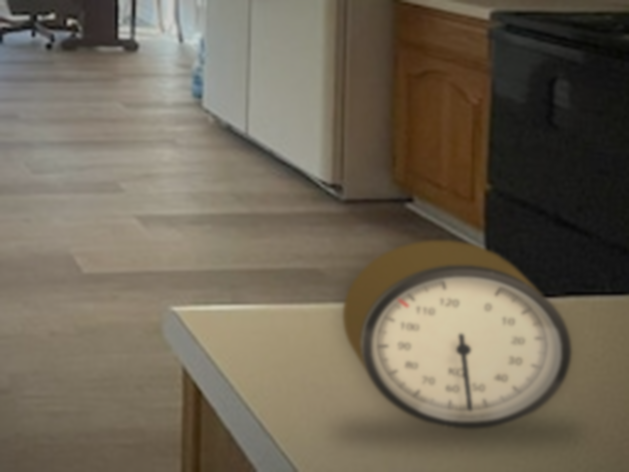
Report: 55kg
